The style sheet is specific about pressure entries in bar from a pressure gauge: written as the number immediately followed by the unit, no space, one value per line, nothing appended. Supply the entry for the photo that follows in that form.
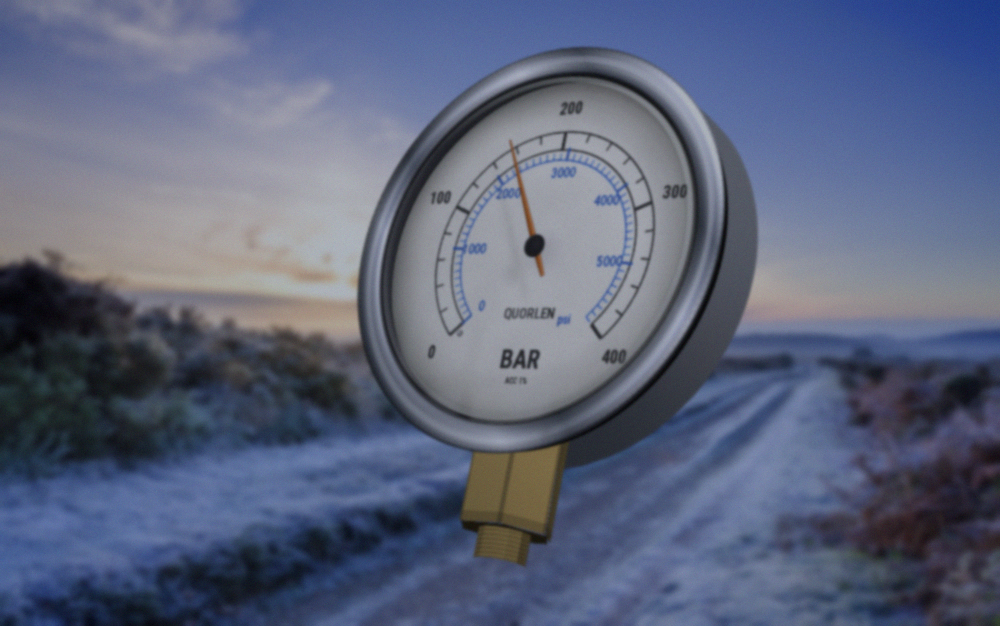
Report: 160bar
